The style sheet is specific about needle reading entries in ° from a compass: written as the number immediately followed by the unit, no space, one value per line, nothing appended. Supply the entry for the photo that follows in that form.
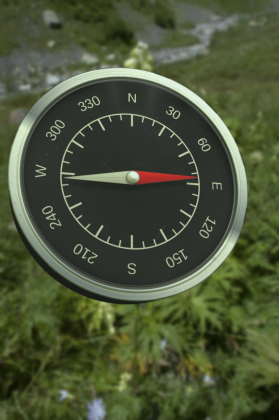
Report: 85°
